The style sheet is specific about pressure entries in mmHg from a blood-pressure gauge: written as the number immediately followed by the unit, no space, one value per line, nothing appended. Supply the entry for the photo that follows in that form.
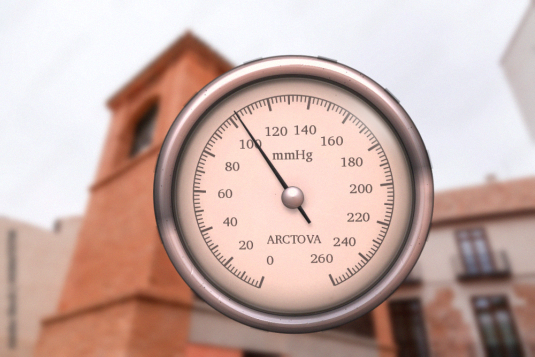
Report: 104mmHg
